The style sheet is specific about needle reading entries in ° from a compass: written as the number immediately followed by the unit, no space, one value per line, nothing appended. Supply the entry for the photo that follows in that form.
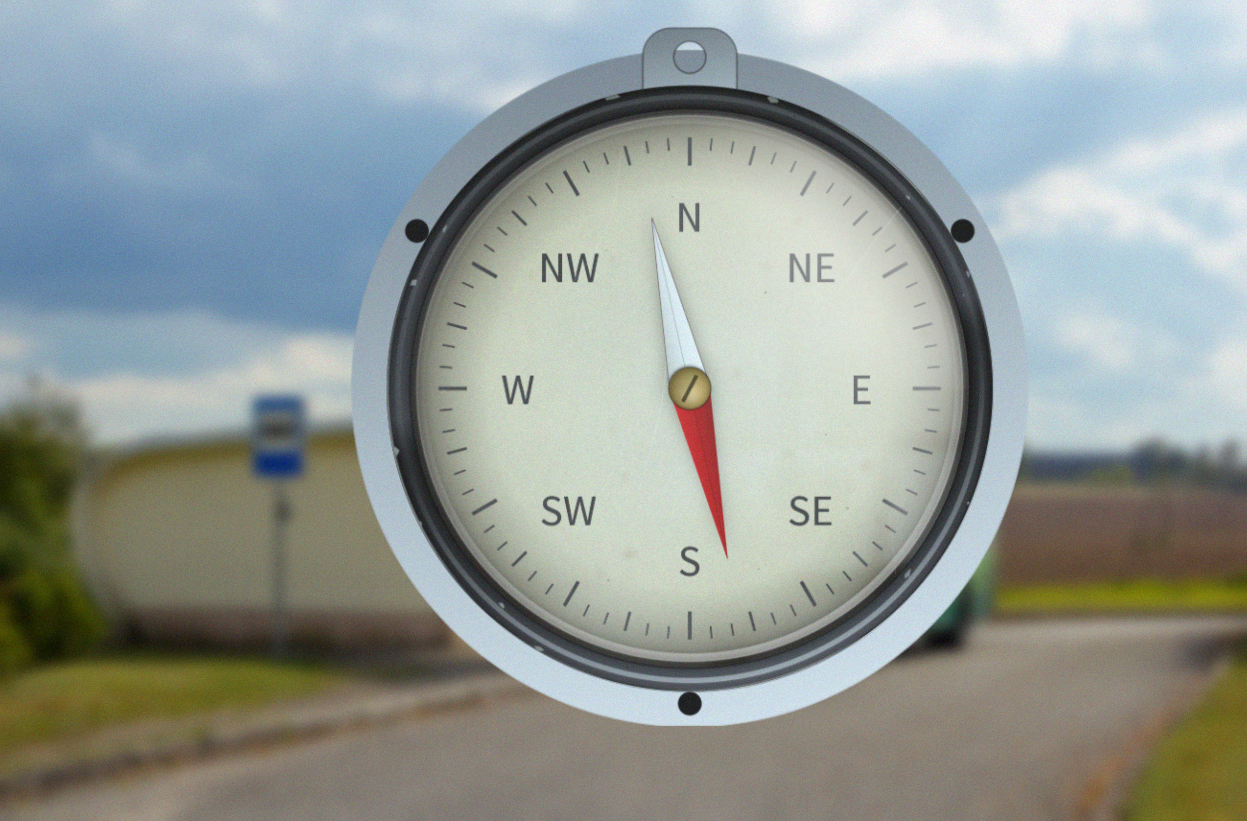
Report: 167.5°
